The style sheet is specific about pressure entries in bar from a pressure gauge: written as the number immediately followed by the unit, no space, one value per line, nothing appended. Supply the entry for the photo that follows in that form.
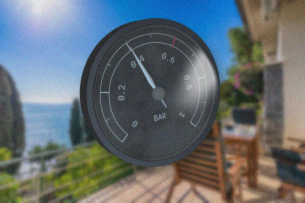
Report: 0.4bar
